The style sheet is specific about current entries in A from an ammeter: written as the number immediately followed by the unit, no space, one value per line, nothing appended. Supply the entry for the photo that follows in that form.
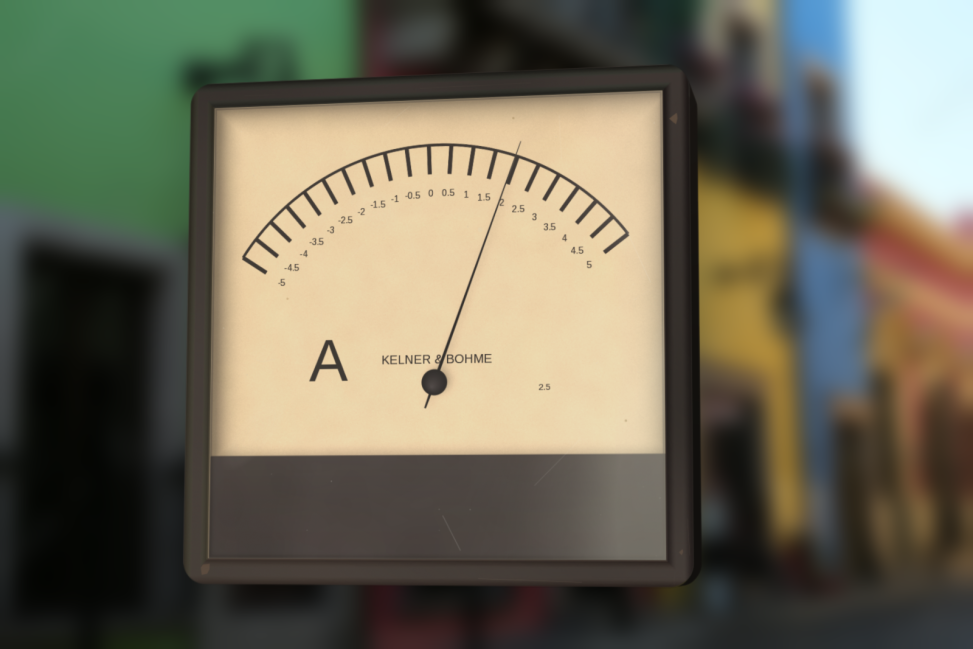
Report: 2A
